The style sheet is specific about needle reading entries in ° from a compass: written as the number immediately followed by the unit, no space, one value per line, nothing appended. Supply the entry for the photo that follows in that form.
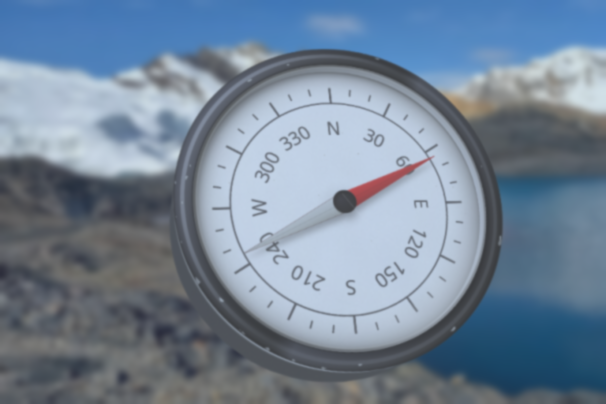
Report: 65°
